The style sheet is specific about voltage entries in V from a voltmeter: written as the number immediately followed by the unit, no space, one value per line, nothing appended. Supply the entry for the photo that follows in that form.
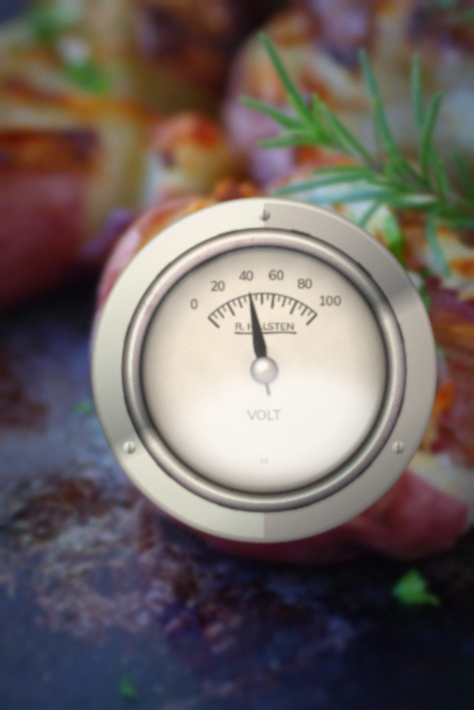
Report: 40V
